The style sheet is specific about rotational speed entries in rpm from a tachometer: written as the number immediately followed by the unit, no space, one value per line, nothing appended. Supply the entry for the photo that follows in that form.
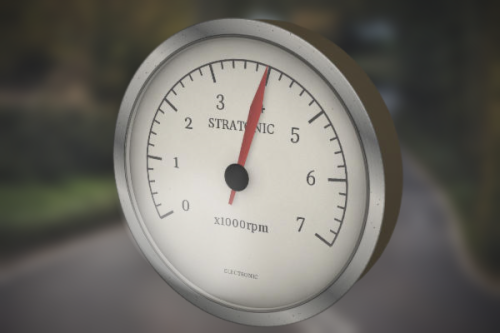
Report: 4000rpm
